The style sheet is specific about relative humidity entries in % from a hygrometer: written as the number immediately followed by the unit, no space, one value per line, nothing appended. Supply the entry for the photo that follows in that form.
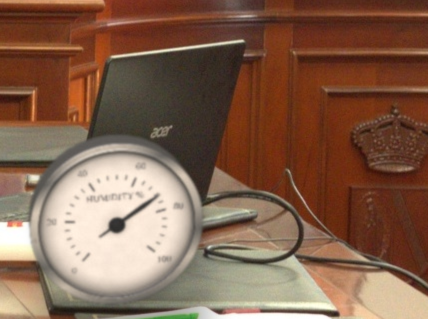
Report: 72%
